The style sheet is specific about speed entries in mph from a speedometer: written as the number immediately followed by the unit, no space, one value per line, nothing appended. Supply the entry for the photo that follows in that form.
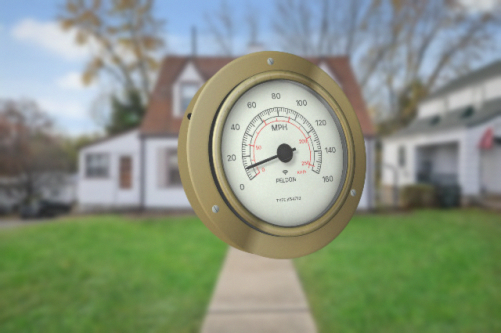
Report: 10mph
